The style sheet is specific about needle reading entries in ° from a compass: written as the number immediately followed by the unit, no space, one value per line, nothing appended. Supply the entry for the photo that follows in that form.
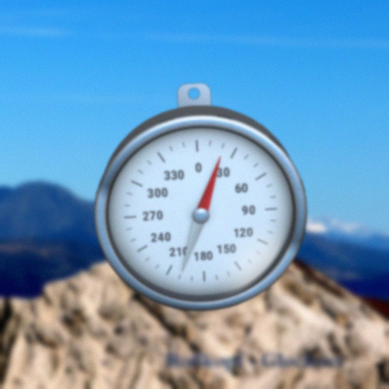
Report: 20°
